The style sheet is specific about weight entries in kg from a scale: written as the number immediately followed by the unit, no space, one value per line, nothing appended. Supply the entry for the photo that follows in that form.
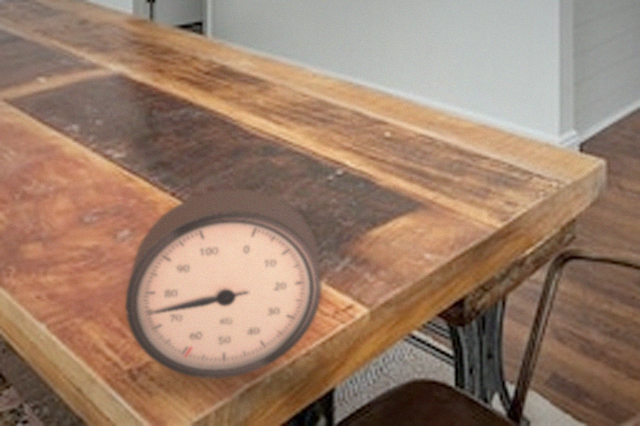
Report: 75kg
